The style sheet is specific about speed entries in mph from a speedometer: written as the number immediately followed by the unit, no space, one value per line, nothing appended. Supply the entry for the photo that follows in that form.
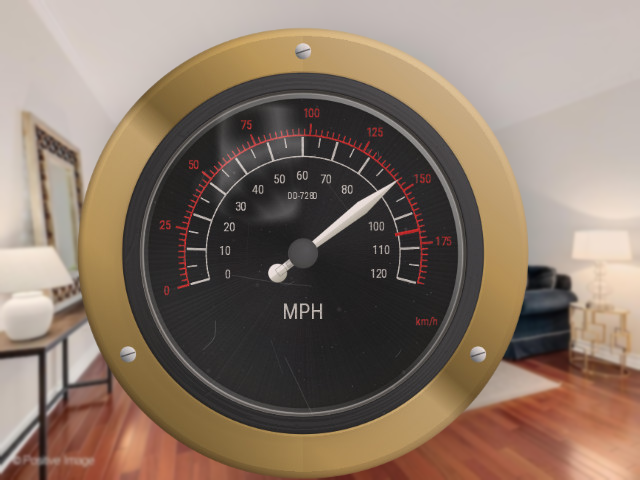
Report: 90mph
